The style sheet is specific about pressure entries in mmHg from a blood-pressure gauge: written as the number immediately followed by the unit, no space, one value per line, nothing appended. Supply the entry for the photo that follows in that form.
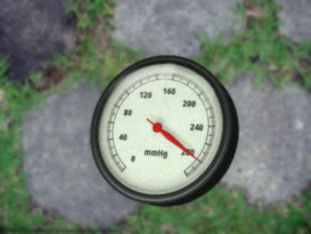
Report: 280mmHg
